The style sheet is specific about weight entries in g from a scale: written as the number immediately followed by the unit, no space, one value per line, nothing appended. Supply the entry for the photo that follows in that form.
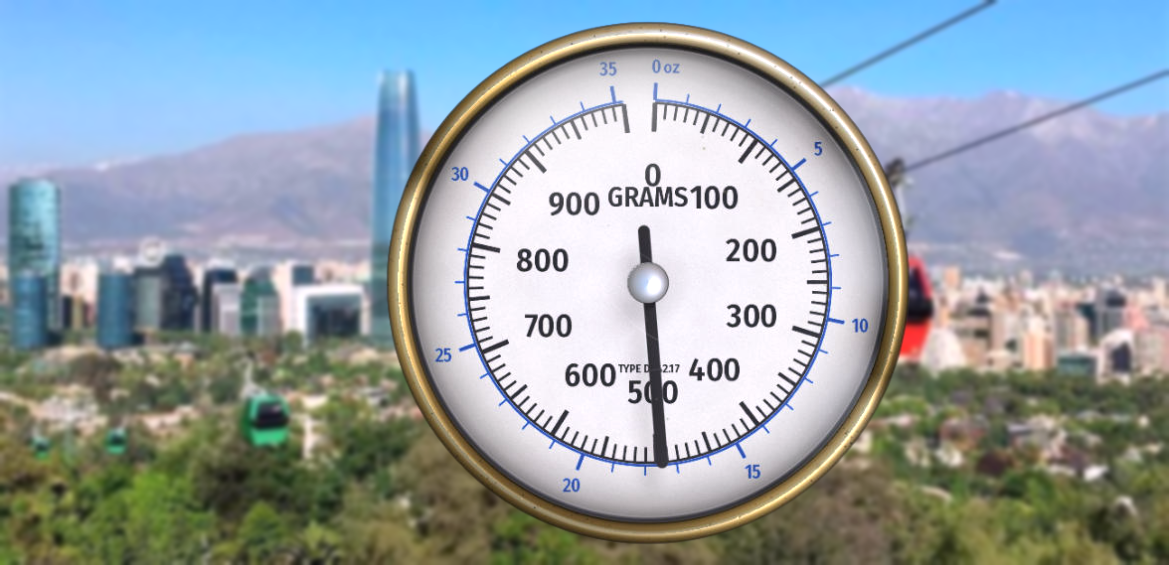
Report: 495g
